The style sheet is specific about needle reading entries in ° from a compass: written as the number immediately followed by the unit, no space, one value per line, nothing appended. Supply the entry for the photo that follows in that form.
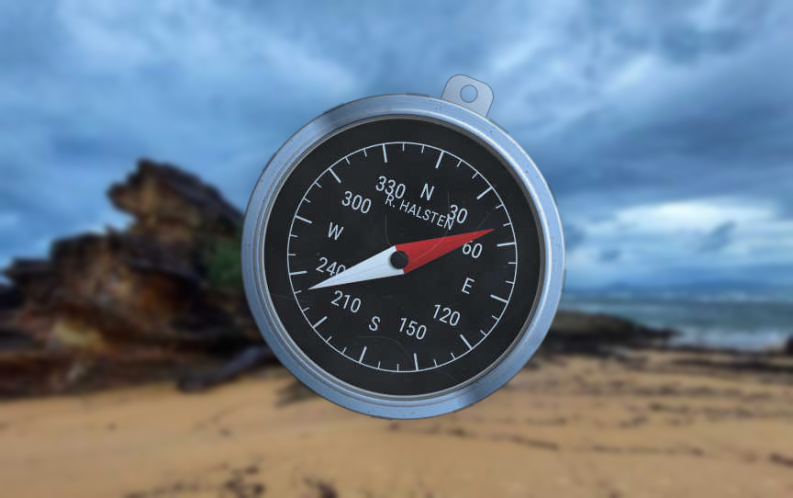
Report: 50°
